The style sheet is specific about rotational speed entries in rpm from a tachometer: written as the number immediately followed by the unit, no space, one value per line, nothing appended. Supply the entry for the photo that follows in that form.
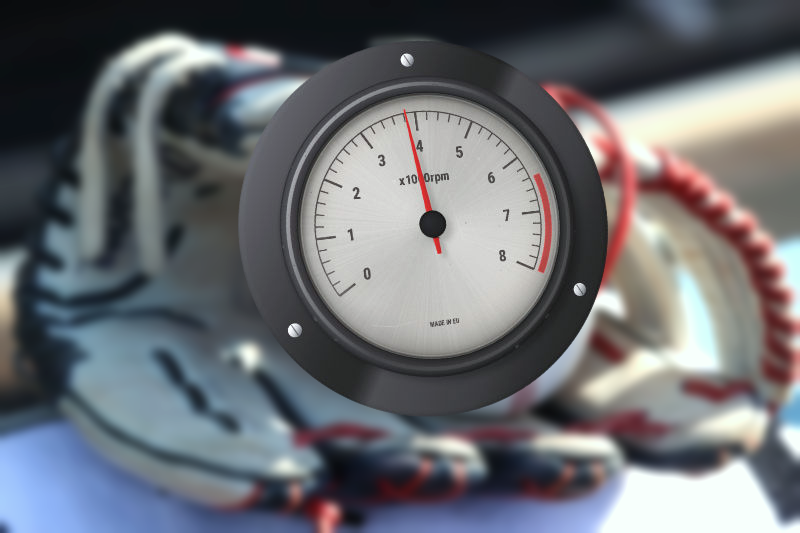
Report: 3800rpm
